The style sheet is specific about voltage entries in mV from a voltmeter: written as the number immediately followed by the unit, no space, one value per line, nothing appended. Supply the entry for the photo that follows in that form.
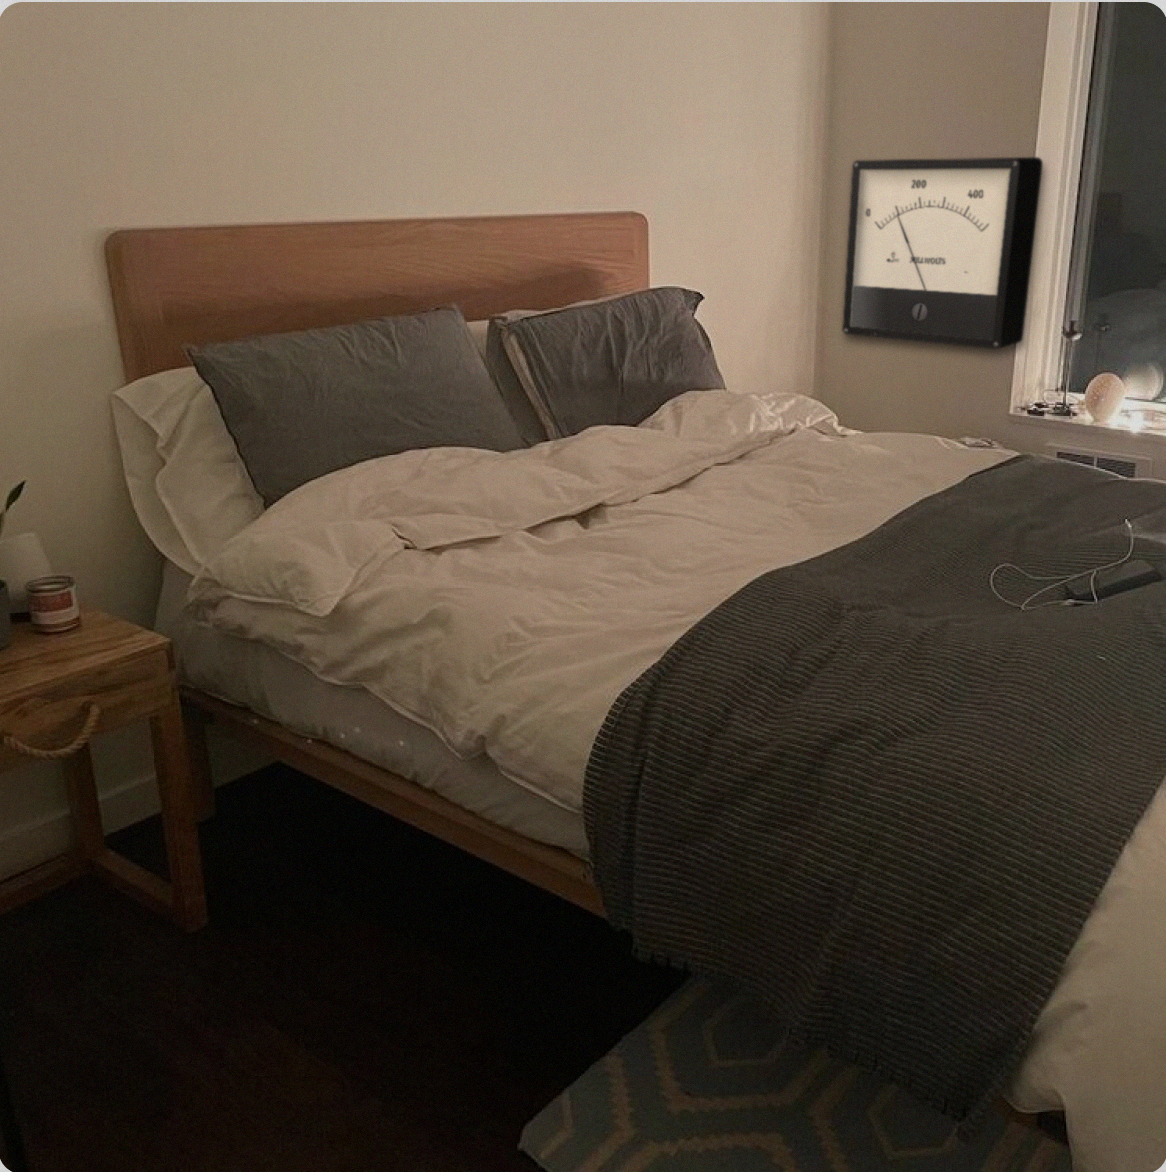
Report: 100mV
